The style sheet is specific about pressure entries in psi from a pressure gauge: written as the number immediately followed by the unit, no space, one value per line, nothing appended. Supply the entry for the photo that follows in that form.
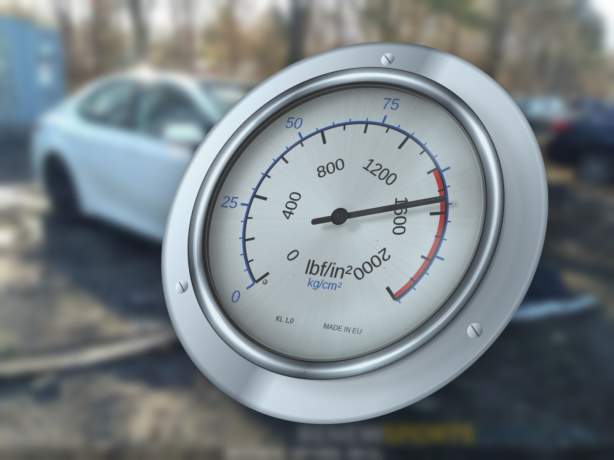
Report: 1550psi
